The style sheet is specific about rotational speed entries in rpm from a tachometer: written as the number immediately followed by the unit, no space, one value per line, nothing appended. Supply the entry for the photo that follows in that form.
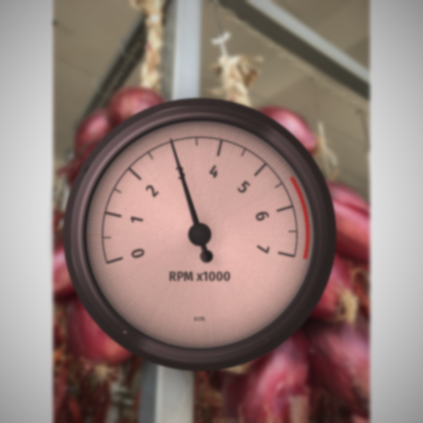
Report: 3000rpm
